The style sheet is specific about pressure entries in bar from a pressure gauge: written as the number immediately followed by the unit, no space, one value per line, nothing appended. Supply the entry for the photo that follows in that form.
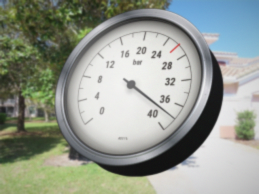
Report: 38bar
